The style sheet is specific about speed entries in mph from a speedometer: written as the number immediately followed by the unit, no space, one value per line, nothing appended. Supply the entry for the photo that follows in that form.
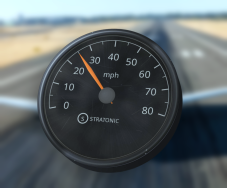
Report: 25mph
